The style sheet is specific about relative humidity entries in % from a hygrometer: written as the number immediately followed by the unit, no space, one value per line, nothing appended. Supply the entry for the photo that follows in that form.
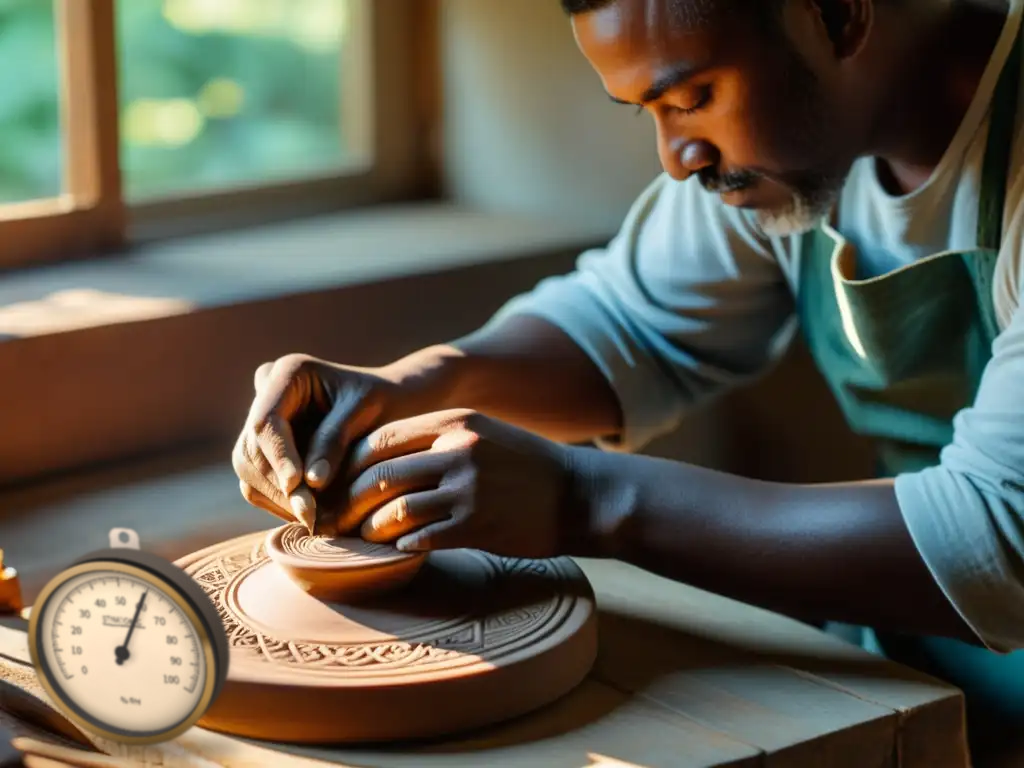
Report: 60%
